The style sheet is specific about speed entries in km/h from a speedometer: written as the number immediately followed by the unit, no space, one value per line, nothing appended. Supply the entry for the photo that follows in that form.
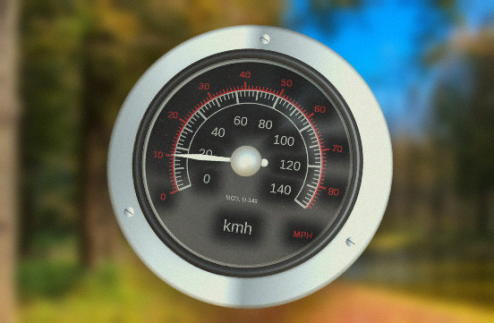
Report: 16km/h
